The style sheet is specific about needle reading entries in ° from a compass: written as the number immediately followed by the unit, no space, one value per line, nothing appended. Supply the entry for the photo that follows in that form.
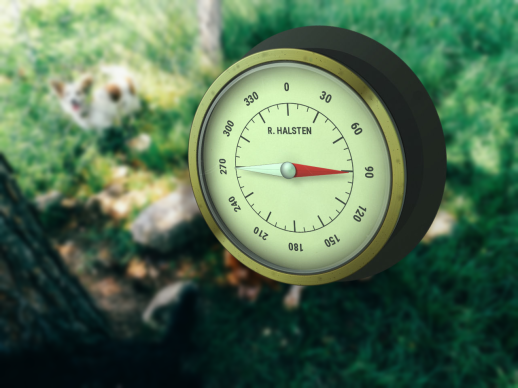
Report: 90°
